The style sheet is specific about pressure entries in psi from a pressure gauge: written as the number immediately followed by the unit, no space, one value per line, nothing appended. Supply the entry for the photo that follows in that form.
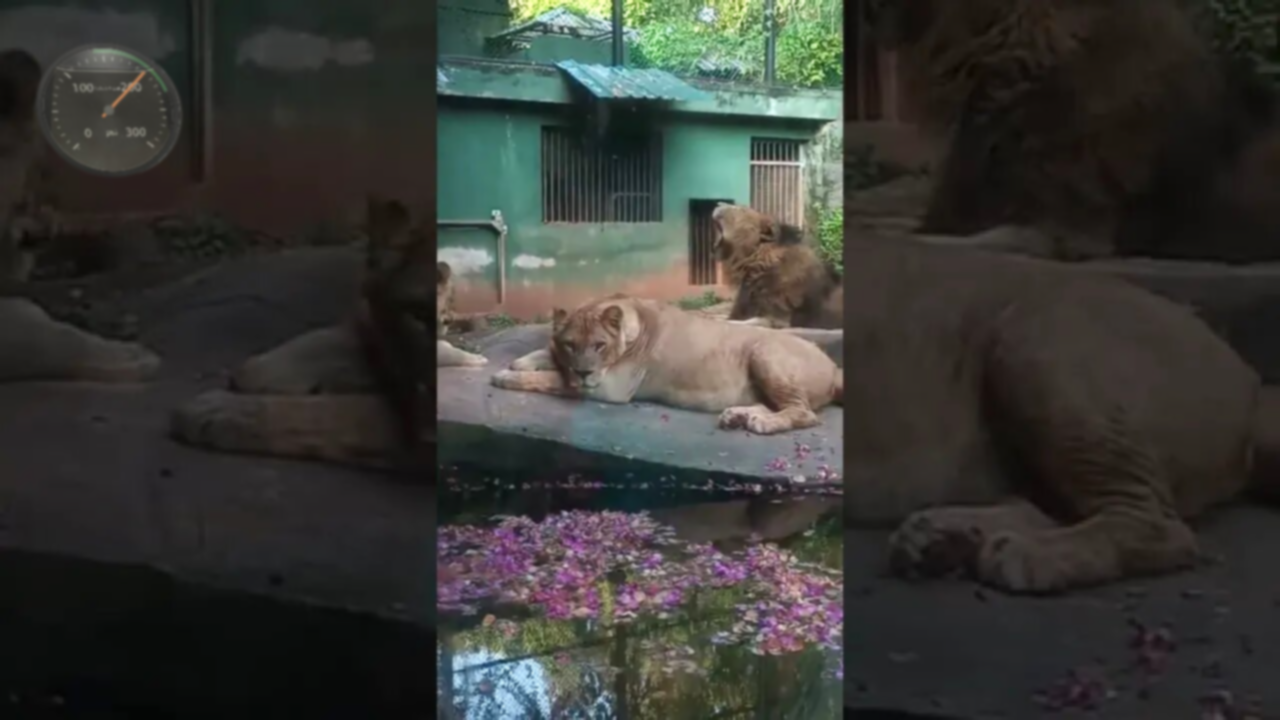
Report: 200psi
